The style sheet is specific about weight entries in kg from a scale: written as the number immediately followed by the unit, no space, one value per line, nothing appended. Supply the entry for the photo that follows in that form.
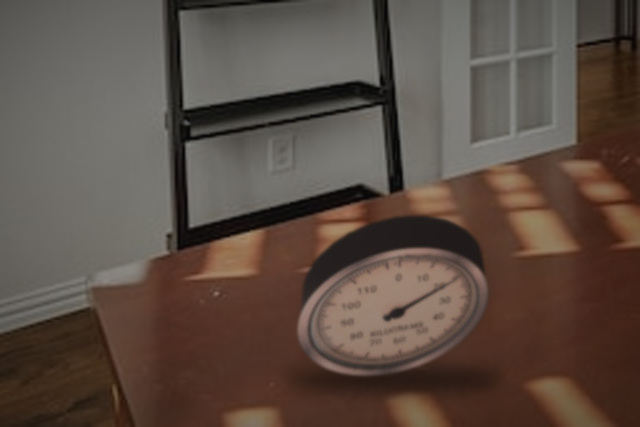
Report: 20kg
